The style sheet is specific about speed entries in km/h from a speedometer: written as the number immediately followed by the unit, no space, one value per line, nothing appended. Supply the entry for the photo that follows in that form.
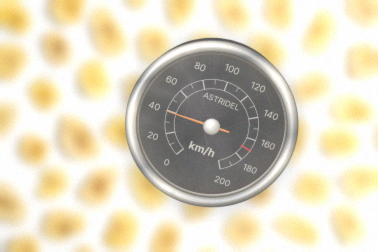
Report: 40km/h
